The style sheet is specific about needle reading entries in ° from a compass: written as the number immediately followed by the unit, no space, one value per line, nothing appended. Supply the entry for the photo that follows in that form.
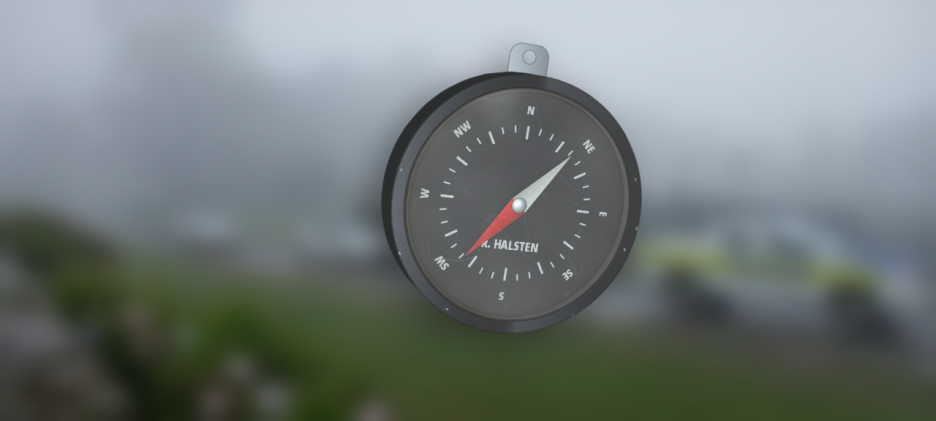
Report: 220°
